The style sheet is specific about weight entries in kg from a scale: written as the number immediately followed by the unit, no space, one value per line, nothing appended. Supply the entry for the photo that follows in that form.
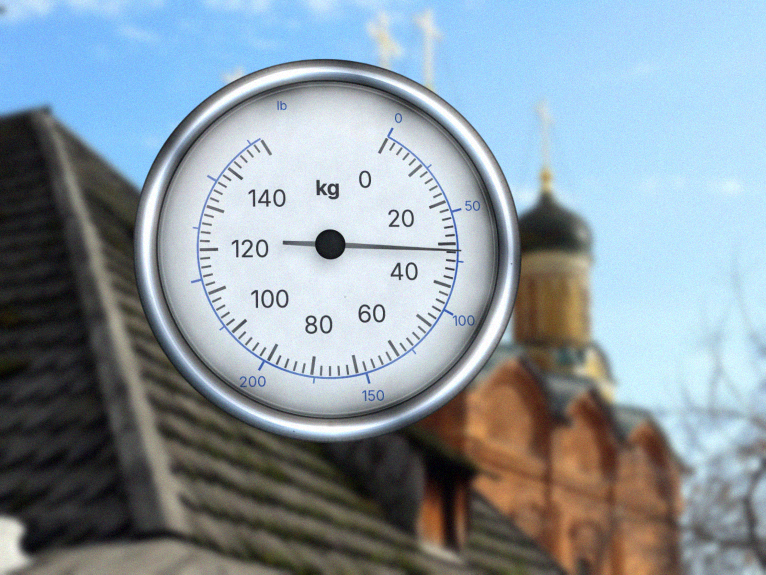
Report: 32kg
